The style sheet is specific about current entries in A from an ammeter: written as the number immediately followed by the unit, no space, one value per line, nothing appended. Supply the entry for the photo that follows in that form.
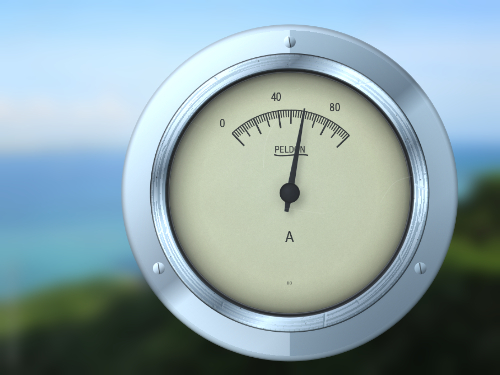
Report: 60A
